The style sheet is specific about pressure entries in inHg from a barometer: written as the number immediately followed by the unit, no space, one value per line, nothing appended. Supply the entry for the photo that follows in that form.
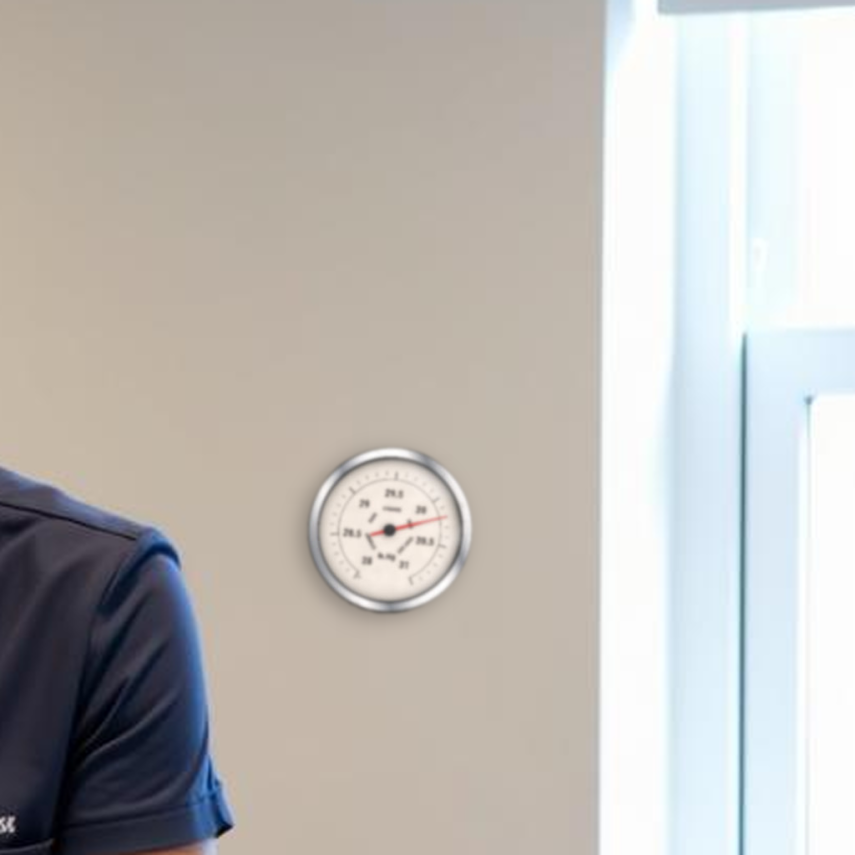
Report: 30.2inHg
